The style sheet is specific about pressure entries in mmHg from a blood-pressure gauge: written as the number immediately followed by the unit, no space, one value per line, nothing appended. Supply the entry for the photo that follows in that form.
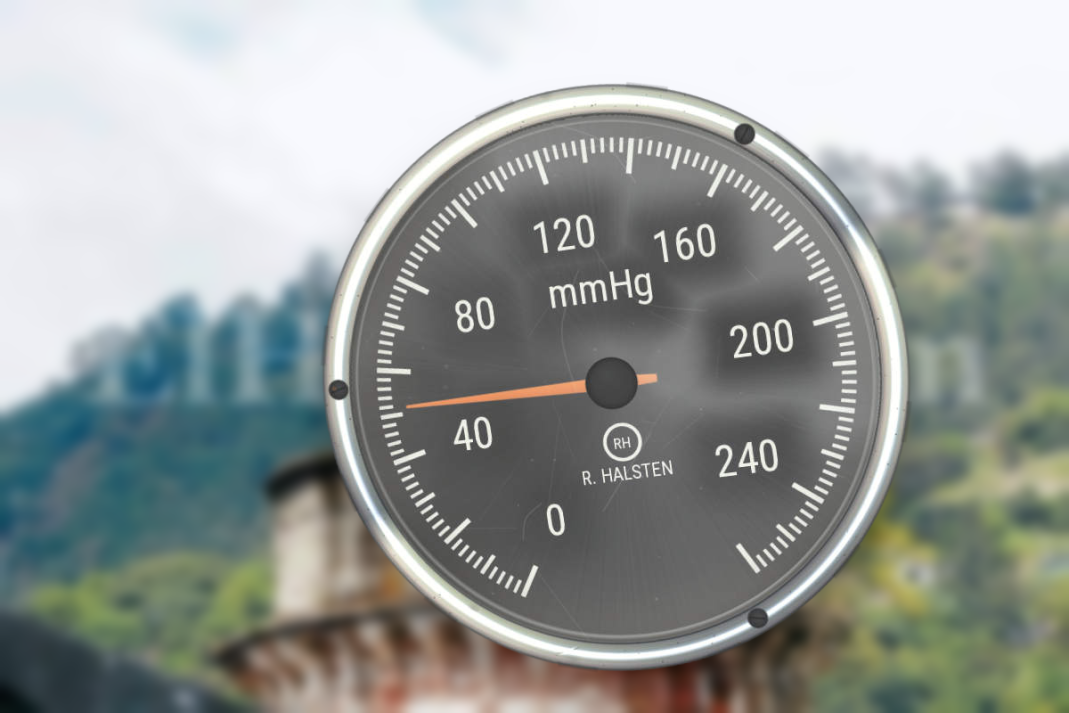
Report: 52mmHg
